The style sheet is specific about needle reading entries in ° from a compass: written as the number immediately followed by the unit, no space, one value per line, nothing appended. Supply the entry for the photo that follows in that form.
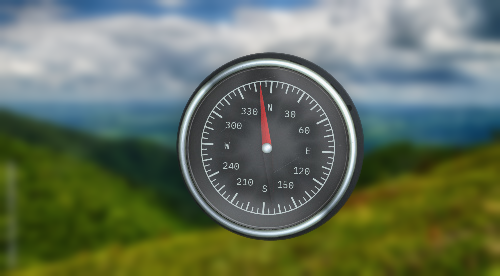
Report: 350°
